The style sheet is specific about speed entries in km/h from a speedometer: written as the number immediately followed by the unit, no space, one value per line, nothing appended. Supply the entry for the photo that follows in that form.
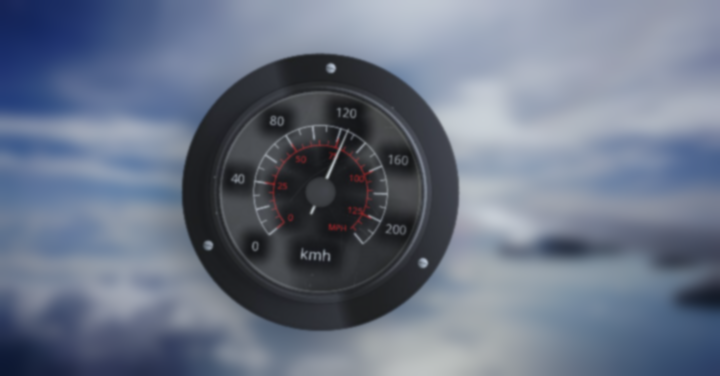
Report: 125km/h
